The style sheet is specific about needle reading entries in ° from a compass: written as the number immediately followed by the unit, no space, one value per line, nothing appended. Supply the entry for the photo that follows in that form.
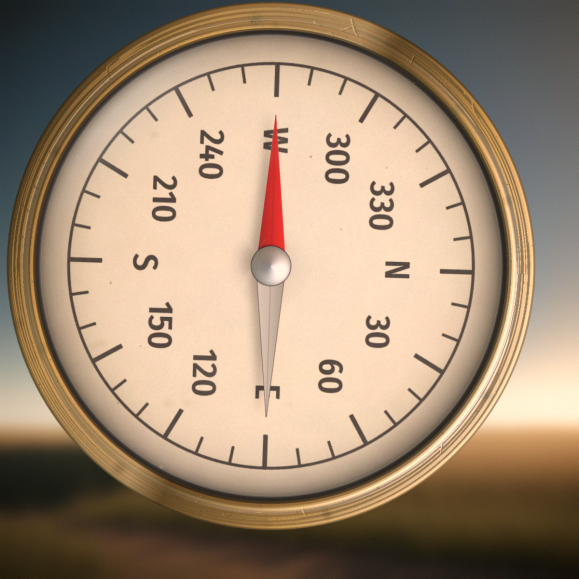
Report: 270°
